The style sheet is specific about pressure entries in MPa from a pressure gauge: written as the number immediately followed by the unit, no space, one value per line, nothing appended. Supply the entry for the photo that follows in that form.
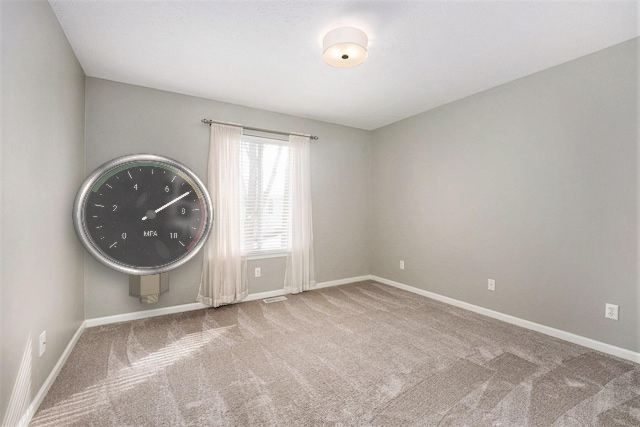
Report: 7MPa
